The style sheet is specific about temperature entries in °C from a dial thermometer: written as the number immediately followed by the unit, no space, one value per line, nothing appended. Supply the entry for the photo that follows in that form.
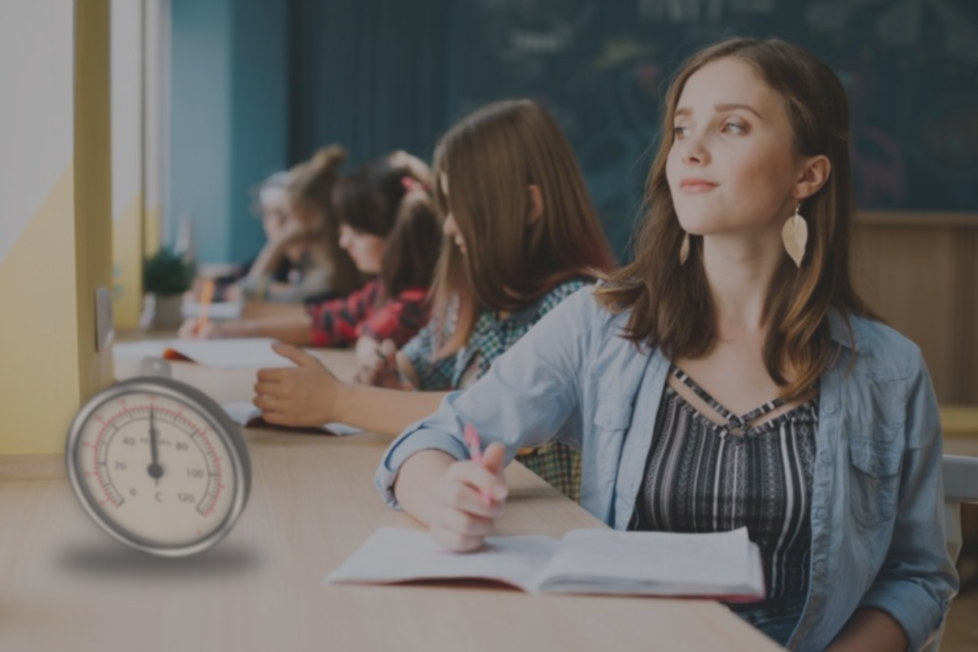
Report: 60°C
